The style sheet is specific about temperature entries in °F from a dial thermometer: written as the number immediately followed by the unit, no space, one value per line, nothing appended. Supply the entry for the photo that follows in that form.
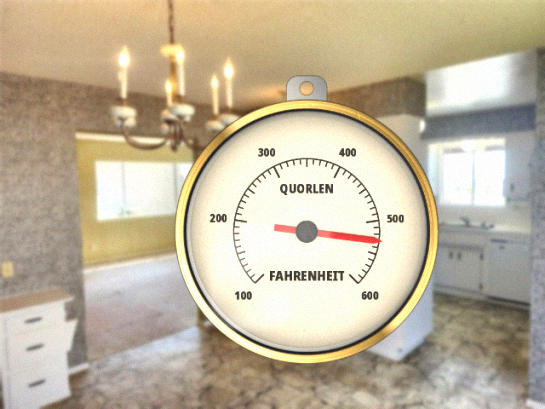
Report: 530°F
